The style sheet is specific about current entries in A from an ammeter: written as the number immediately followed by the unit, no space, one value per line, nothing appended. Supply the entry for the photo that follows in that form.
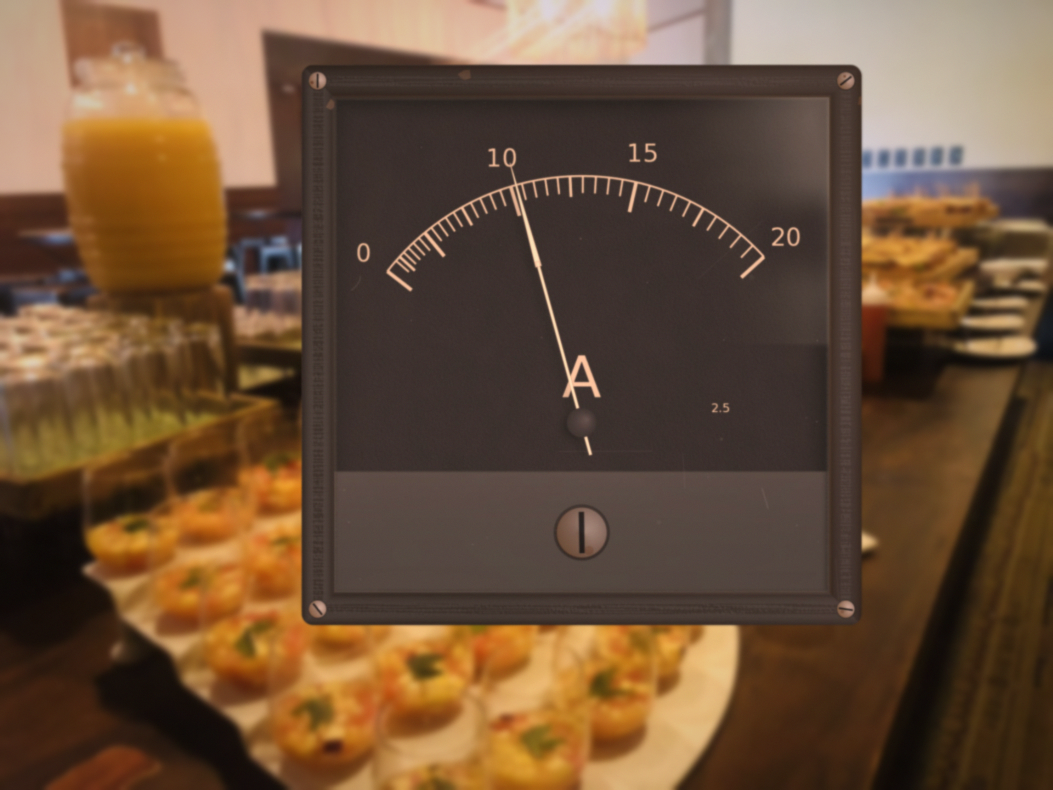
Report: 10.25A
